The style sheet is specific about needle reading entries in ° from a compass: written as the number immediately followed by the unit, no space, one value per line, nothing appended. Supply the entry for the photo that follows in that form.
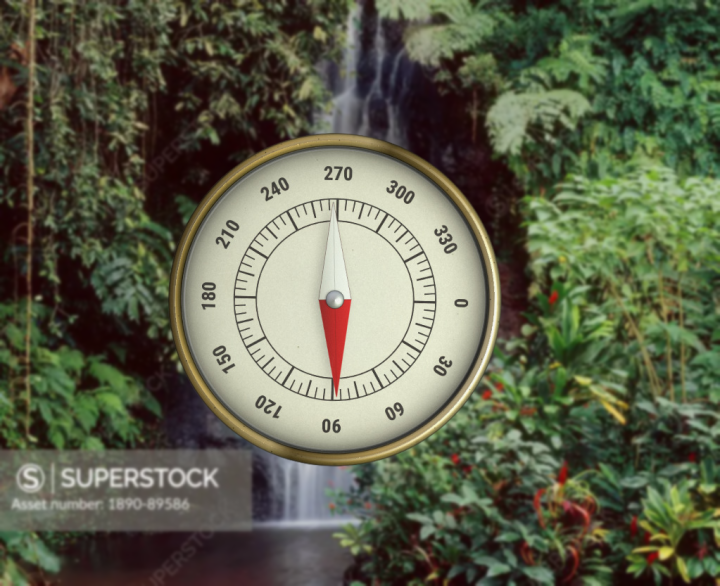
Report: 87.5°
